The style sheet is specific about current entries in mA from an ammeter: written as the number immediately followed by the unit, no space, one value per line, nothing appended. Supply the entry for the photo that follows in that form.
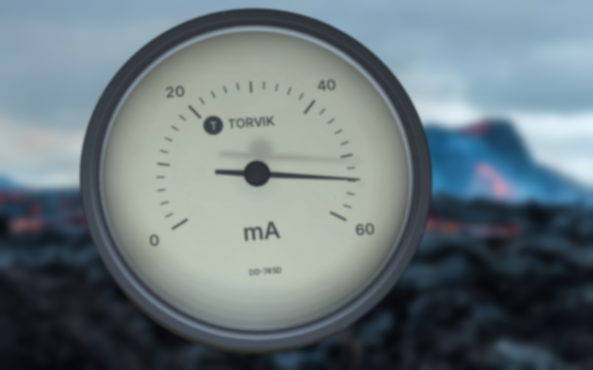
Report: 54mA
